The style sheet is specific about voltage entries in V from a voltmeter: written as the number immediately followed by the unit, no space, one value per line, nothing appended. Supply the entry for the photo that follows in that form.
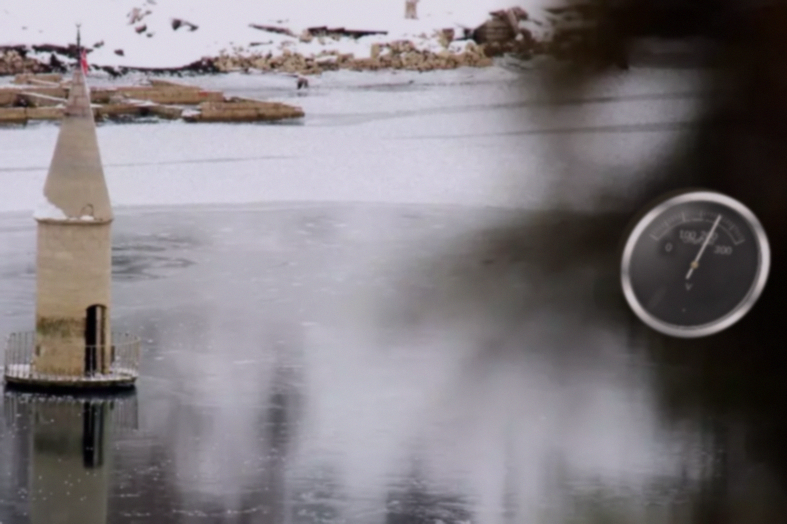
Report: 200V
